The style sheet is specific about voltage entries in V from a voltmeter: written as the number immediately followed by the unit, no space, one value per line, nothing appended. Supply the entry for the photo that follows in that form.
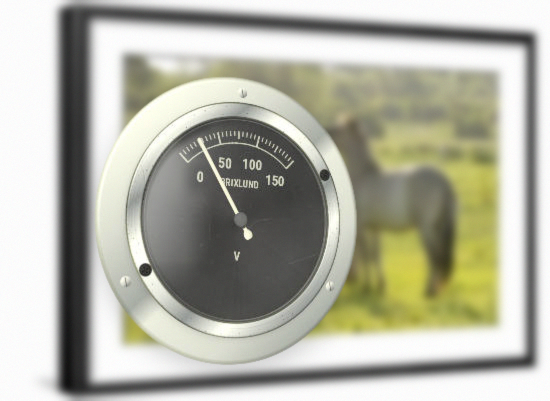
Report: 25V
